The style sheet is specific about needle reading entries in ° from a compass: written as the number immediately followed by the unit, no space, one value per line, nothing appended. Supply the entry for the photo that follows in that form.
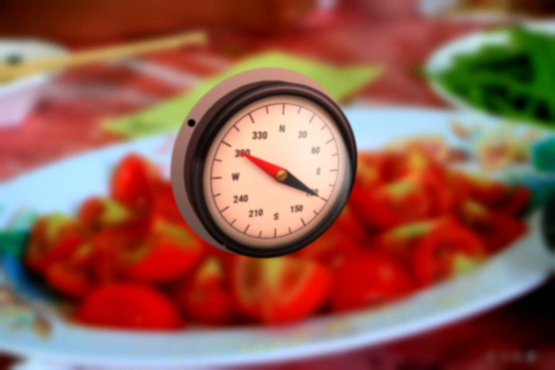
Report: 300°
